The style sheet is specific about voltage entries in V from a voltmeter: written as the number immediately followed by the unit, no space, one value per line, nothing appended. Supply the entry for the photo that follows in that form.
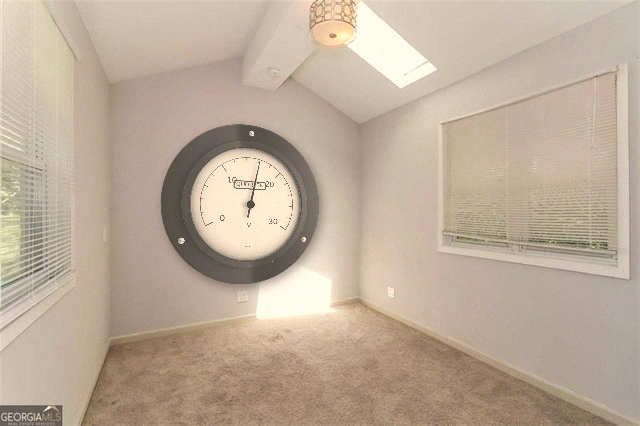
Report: 16V
